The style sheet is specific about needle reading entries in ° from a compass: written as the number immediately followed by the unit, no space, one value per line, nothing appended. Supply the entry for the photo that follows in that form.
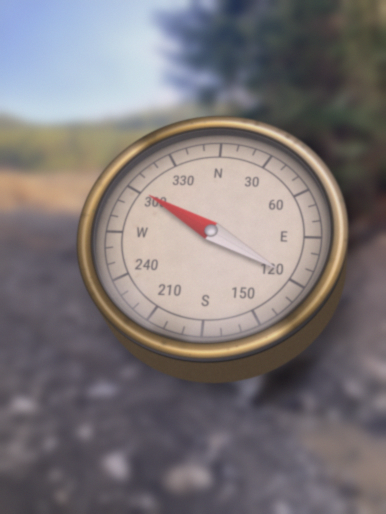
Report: 300°
